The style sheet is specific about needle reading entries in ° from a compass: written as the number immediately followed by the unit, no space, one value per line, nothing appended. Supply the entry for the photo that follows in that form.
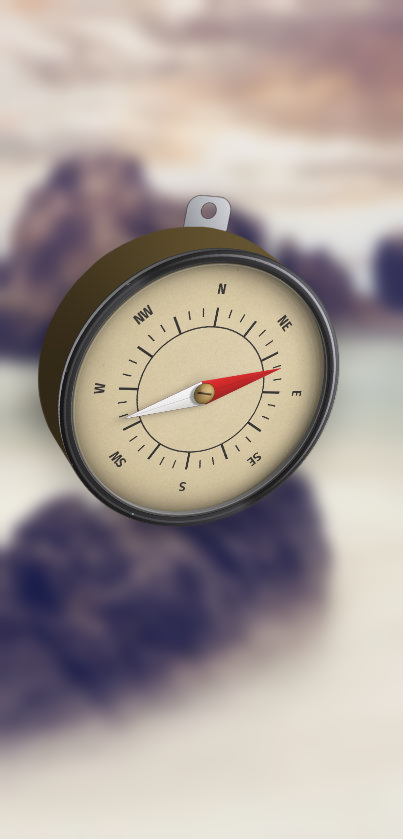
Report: 70°
